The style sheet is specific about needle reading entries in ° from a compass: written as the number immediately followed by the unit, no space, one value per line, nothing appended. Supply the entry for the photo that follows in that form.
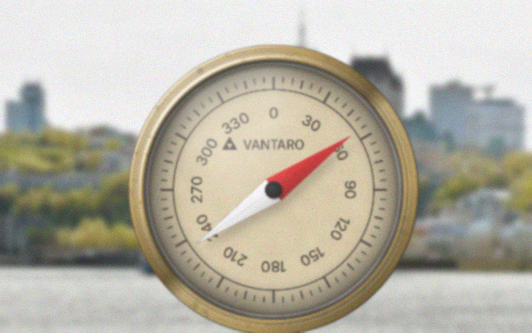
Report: 55°
